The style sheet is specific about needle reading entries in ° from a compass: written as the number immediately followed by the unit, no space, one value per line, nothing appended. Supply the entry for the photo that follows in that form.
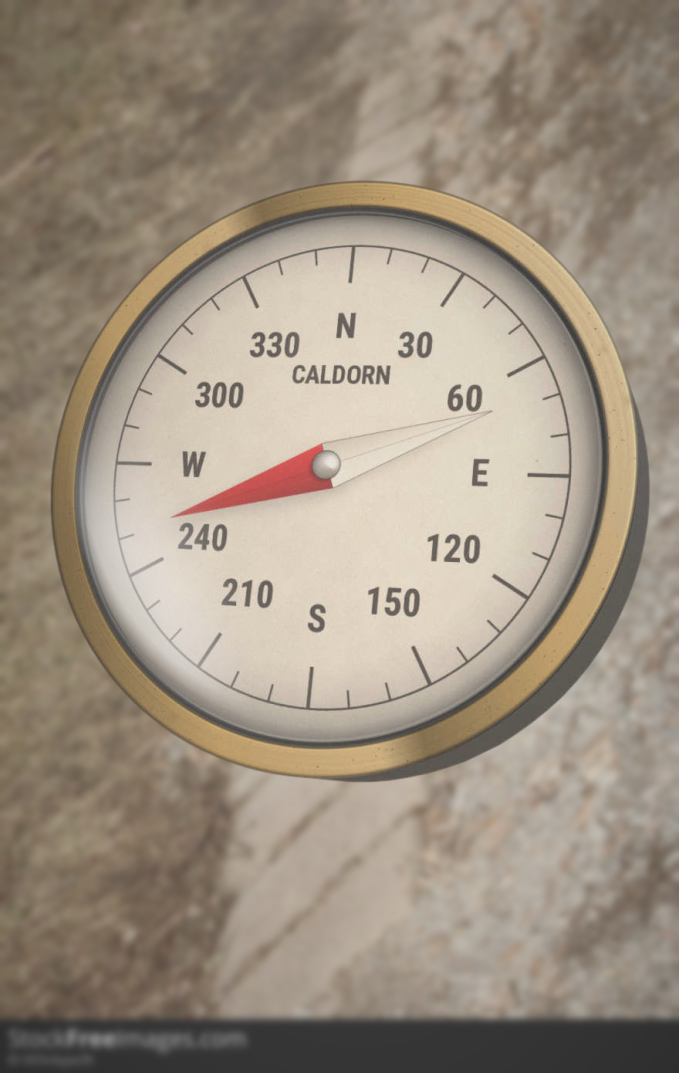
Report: 250°
